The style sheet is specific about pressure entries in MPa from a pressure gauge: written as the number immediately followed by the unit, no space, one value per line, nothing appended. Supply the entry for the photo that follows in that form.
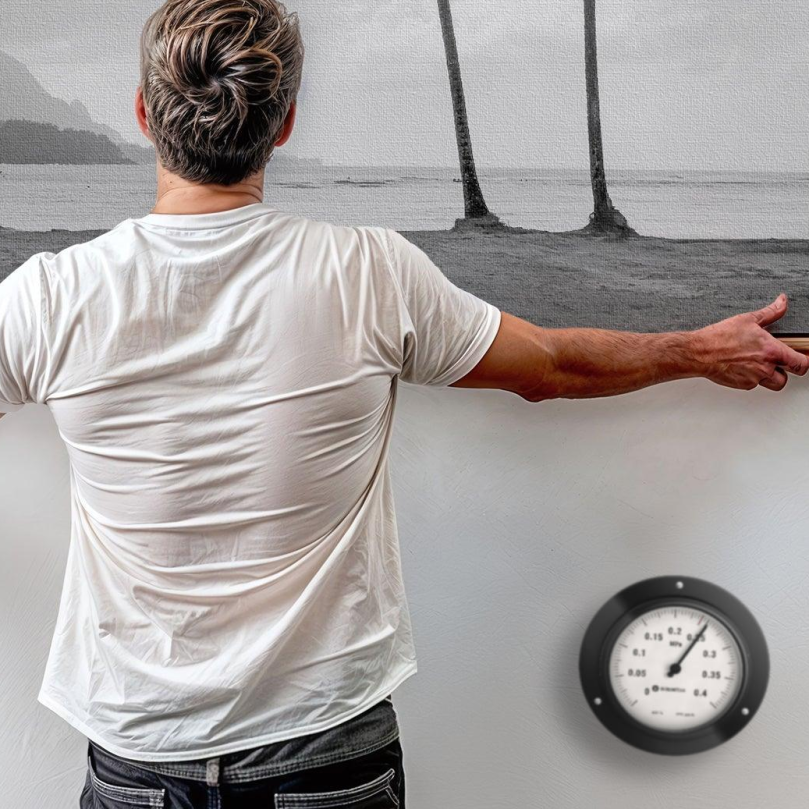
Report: 0.25MPa
